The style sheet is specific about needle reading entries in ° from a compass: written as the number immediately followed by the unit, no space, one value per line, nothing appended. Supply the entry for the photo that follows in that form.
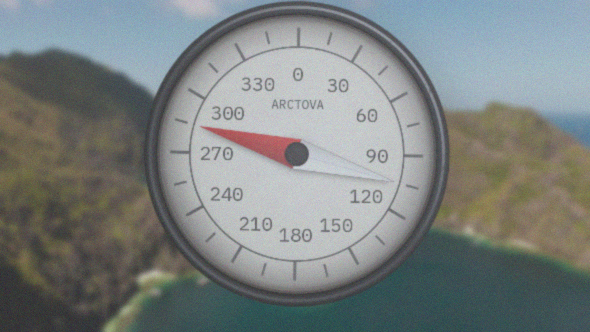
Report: 285°
